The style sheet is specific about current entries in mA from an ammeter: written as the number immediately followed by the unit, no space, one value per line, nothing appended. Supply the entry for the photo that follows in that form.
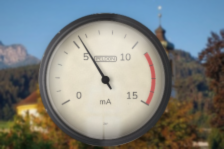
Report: 5.5mA
